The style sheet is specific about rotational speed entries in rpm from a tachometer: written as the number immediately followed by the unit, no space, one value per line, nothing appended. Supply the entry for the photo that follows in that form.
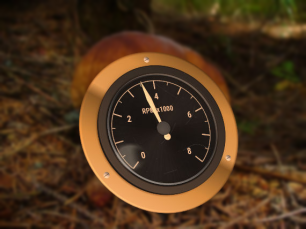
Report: 3500rpm
